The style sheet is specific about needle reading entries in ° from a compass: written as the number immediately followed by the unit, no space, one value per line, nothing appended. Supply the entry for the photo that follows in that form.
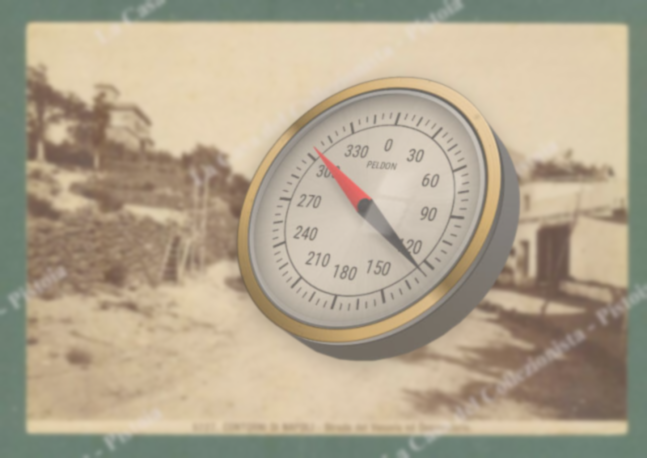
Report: 305°
